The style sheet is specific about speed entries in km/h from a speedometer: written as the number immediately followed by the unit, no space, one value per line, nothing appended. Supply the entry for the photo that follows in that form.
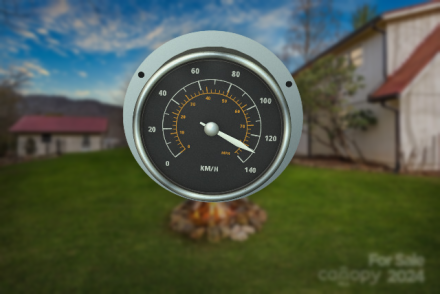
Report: 130km/h
